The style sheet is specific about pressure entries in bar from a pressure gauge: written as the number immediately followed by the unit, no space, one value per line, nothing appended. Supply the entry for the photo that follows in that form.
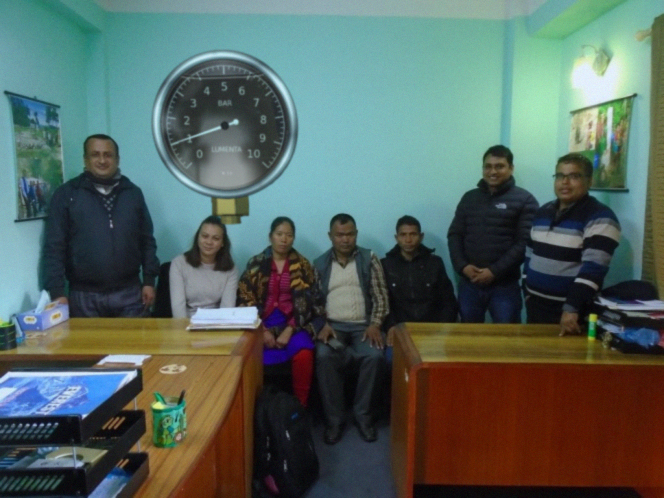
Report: 1bar
